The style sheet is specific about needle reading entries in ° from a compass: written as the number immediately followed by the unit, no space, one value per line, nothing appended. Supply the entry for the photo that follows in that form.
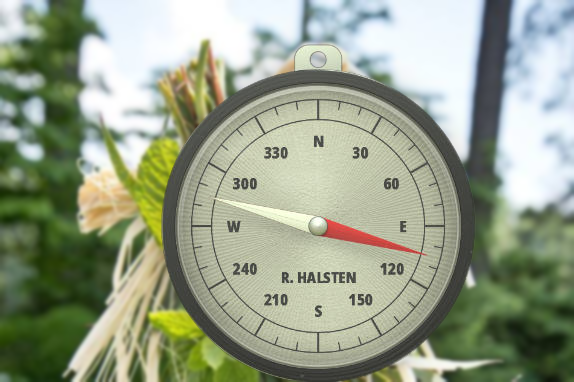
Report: 105°
